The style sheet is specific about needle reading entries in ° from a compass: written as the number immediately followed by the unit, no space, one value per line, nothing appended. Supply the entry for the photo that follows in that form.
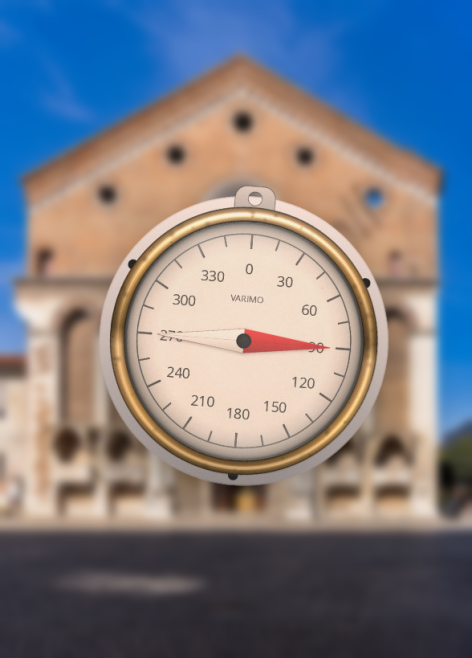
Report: 90°
